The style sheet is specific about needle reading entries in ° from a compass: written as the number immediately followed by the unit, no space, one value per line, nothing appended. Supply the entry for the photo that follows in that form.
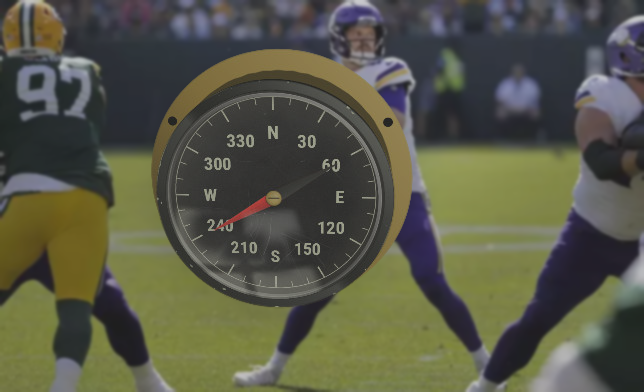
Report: 240°
